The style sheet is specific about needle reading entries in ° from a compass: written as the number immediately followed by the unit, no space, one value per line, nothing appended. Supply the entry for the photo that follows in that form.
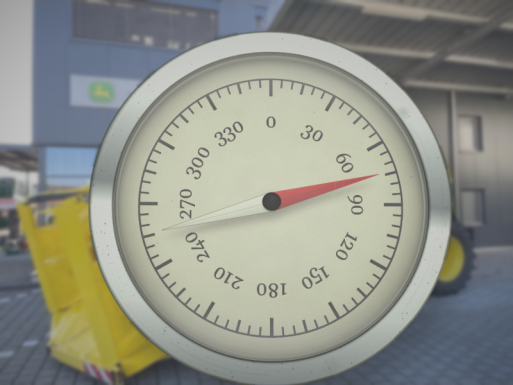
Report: 75°
